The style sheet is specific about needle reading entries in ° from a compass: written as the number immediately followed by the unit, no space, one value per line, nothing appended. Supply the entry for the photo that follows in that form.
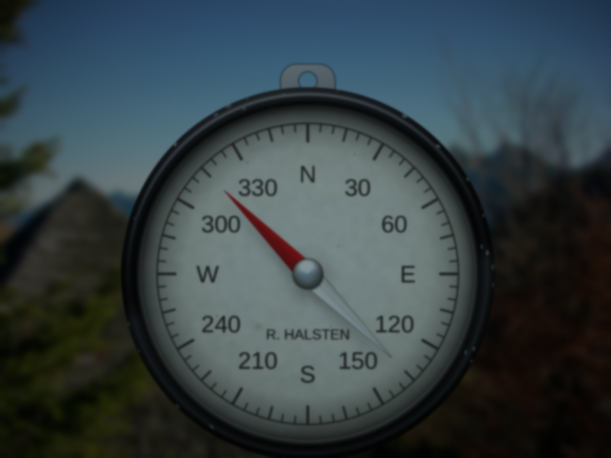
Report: 315°
